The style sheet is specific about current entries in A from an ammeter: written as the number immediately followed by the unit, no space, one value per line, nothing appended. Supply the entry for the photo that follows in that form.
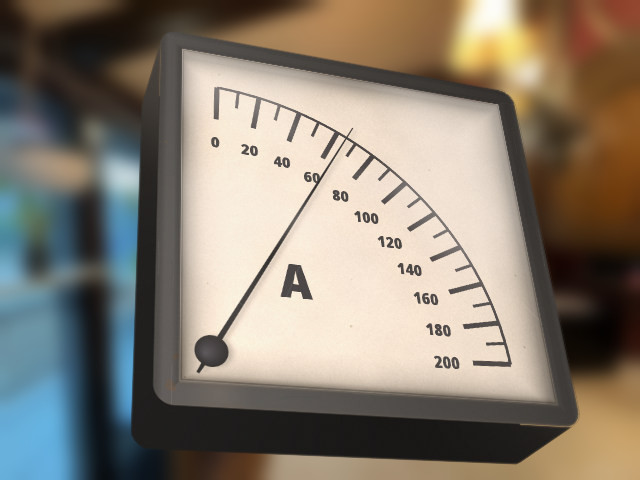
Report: 65A
